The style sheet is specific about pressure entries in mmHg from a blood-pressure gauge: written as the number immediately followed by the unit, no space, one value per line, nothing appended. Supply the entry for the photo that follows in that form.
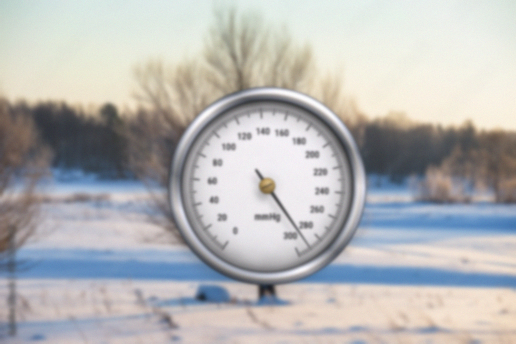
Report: 290mmHg
